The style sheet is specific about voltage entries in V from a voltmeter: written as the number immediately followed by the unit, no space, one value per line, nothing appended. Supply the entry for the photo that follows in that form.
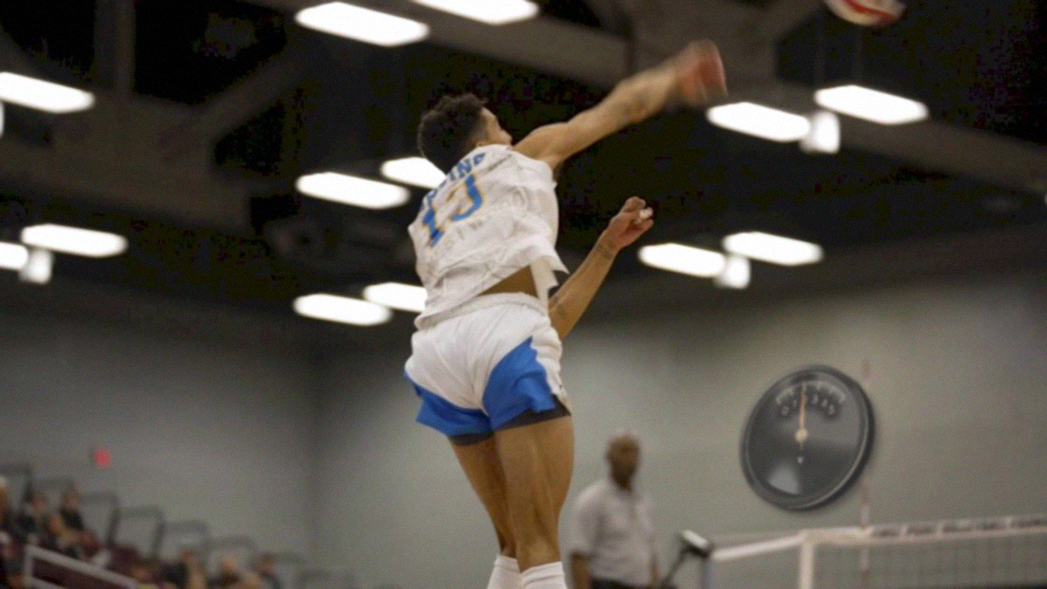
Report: 2V
